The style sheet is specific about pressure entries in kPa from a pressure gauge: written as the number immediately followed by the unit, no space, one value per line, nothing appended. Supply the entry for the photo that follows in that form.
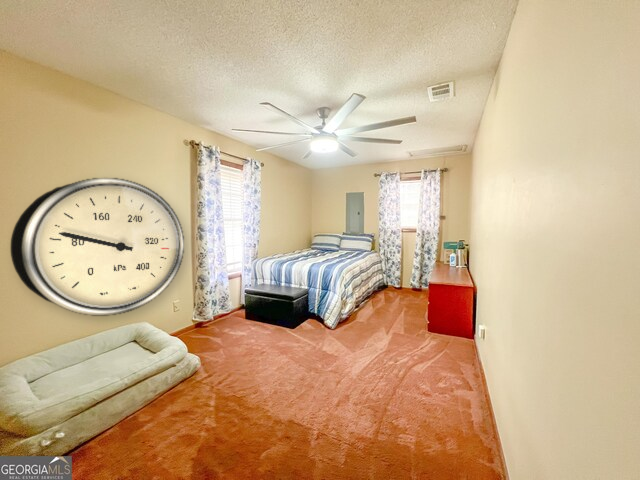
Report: 90kPa
